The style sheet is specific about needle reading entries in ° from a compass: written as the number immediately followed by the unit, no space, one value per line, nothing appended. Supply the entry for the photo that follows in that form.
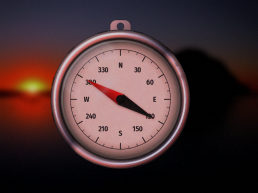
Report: 300°
